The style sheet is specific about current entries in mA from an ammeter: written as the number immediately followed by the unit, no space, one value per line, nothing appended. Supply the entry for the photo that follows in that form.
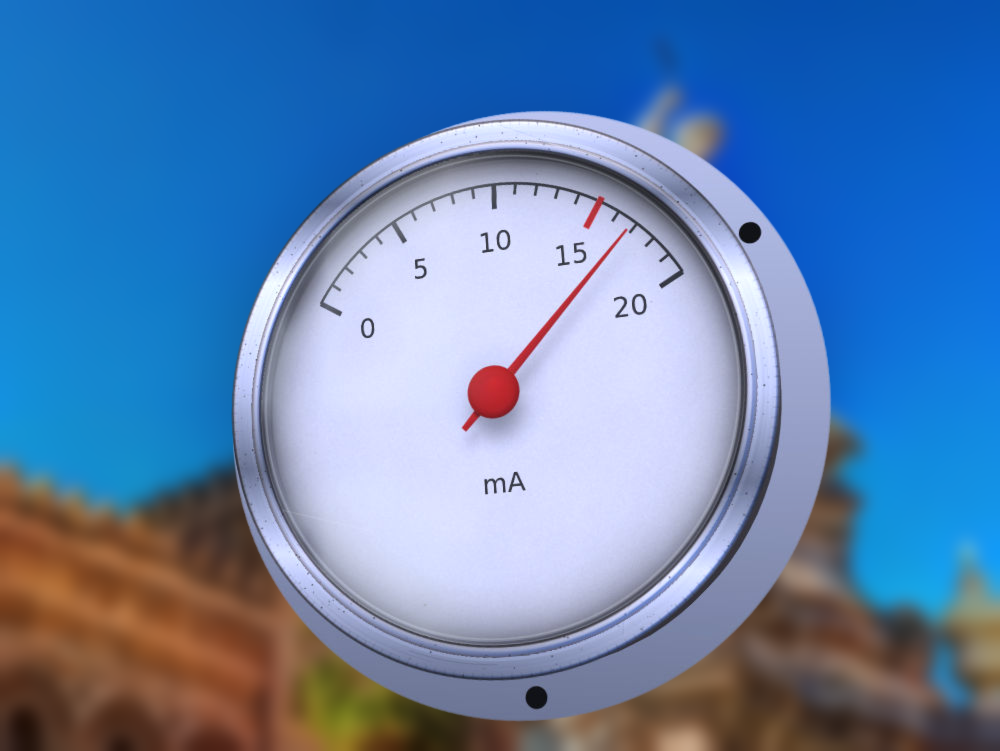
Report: 17mA
